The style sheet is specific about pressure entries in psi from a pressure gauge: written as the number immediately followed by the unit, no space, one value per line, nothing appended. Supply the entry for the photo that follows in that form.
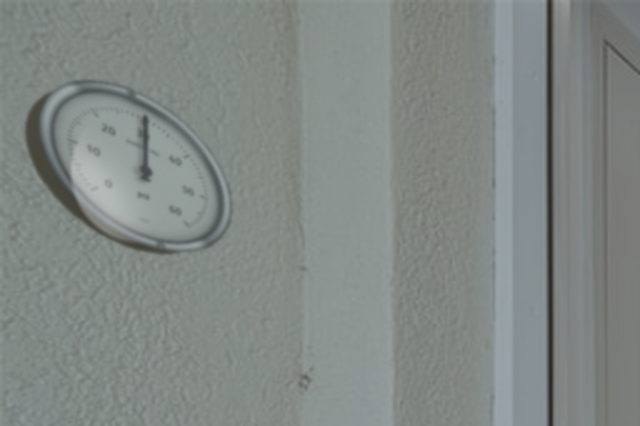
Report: 30psi
